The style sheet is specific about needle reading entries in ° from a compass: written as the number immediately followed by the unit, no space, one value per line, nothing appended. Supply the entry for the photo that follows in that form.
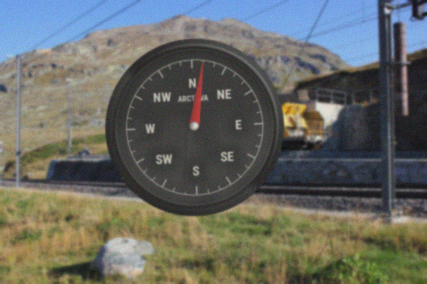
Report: 10°
